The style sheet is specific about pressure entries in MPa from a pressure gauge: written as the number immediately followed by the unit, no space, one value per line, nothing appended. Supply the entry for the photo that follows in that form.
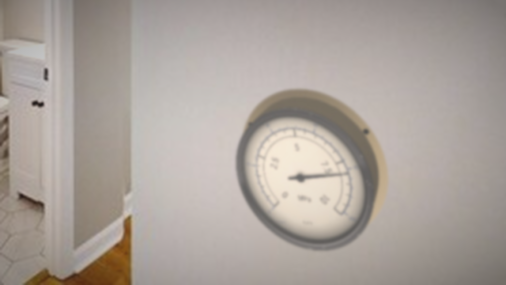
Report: 8MPa
